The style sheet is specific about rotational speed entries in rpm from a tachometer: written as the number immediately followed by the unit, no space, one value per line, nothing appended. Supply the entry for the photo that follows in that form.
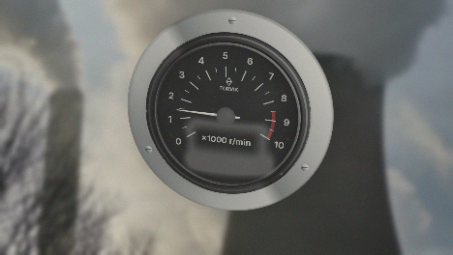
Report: 1500rpm
